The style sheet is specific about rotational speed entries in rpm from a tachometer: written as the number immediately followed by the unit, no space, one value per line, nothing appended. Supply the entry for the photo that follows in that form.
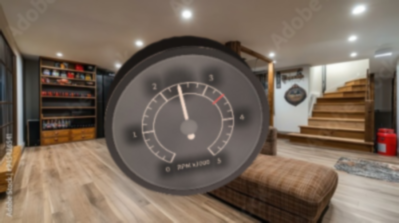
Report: 2400rpm
